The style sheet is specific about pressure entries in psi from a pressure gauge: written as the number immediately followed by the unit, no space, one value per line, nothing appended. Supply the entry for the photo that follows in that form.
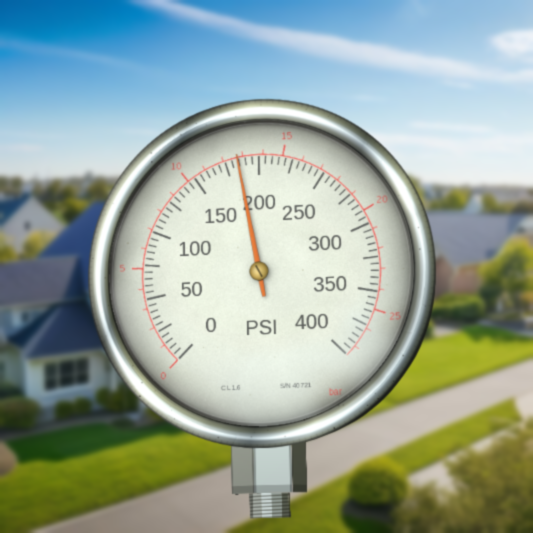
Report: 185psi
